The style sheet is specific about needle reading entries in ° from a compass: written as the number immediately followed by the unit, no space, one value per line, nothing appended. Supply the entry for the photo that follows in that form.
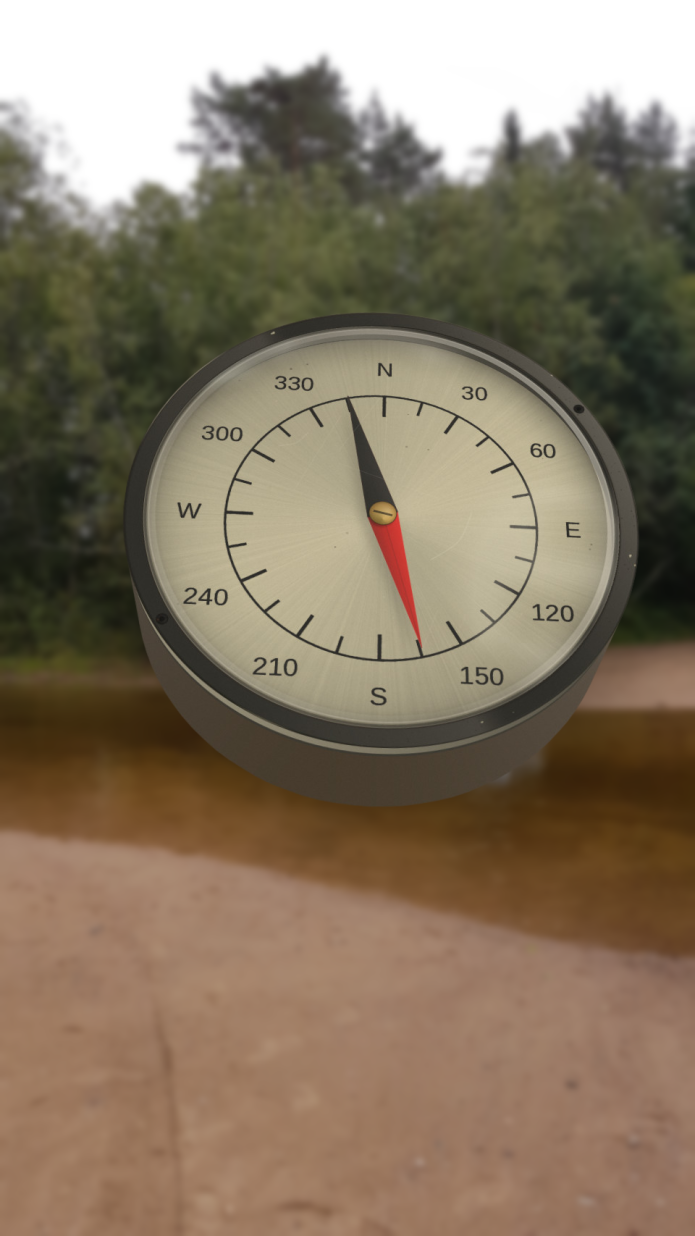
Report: 165°
